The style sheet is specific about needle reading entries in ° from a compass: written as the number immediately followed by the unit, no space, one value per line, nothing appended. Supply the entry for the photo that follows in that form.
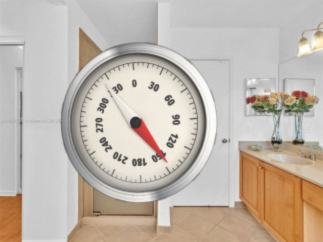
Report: 145°
